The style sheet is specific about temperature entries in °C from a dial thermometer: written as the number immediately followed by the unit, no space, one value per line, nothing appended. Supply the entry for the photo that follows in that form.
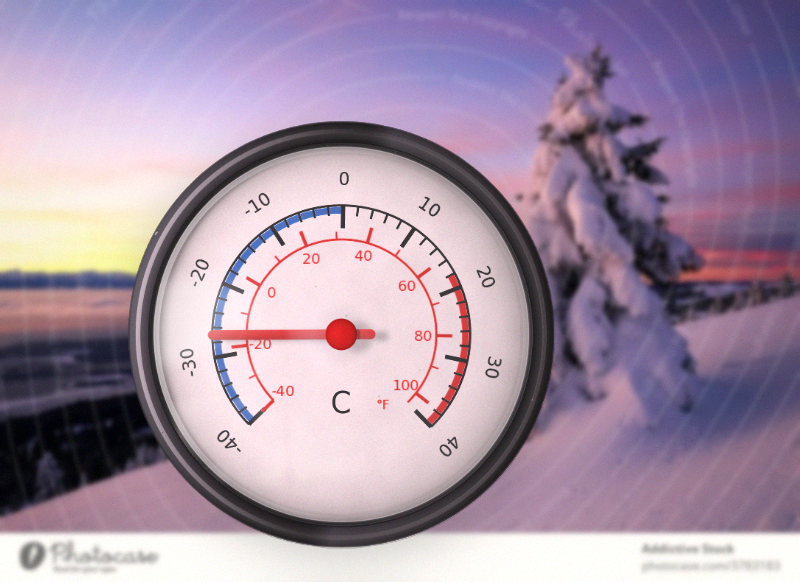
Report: -27°C
